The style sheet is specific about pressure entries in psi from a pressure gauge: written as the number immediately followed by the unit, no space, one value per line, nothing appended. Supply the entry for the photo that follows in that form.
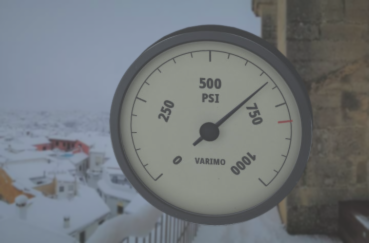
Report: 675psi
